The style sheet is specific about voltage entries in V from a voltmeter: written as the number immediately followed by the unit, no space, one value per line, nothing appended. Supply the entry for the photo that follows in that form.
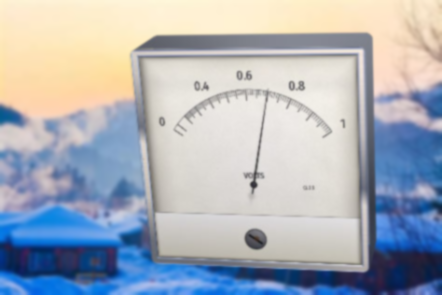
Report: 0.7V
